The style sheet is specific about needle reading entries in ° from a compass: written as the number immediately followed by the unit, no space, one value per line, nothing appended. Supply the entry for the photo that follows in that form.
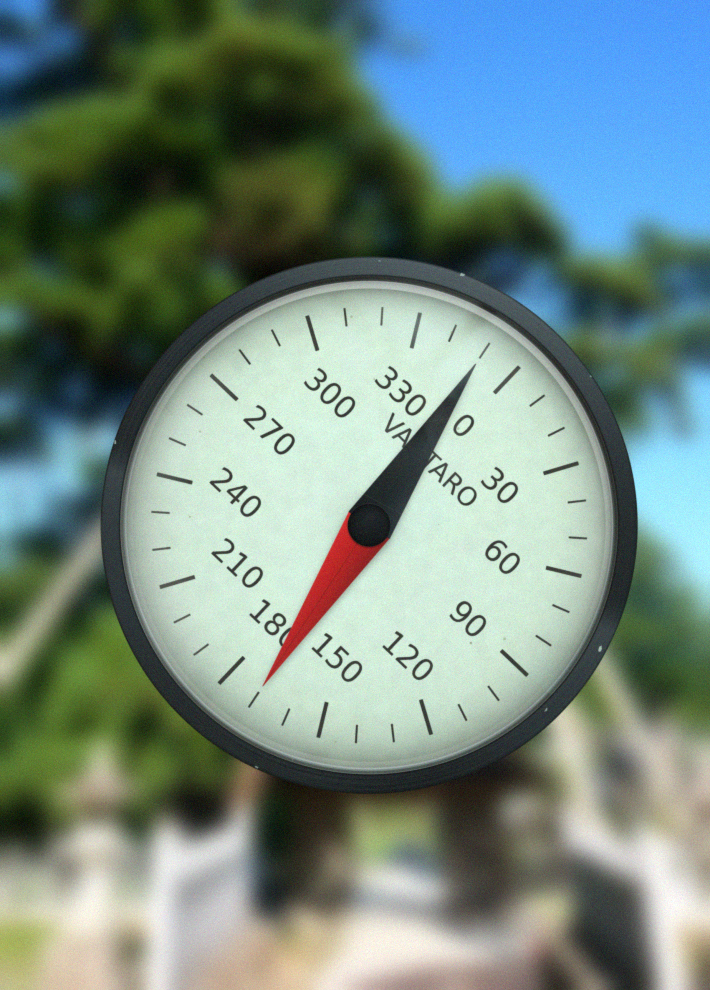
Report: 170°
